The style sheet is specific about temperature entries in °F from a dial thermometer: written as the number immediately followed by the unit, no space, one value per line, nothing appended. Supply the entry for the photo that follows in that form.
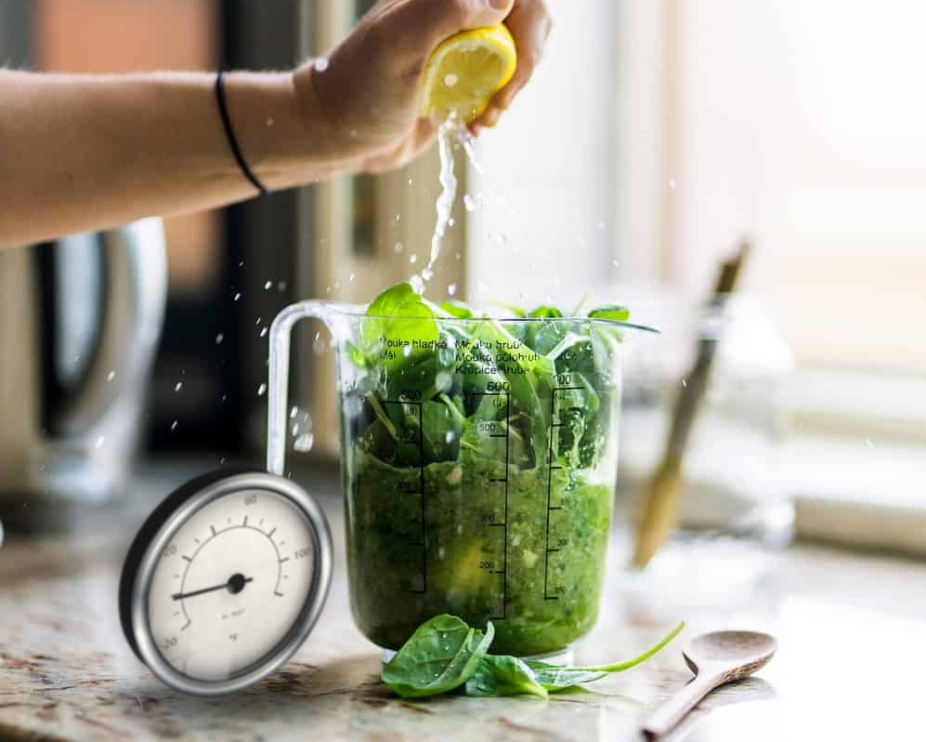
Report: 0°F
